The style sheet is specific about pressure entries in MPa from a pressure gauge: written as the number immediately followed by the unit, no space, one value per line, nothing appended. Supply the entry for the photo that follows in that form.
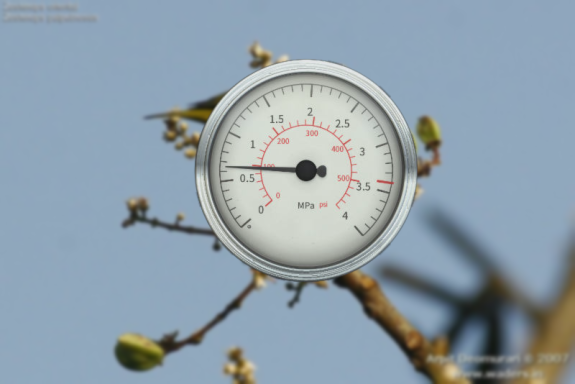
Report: 0.65MPa
